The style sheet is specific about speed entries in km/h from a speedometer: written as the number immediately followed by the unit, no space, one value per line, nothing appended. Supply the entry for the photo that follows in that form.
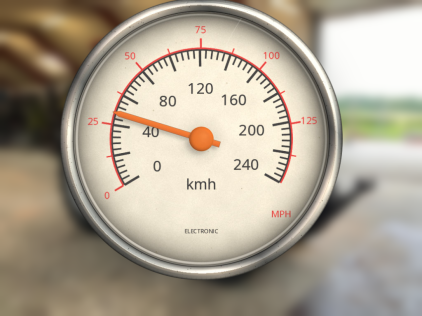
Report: 48km/h
